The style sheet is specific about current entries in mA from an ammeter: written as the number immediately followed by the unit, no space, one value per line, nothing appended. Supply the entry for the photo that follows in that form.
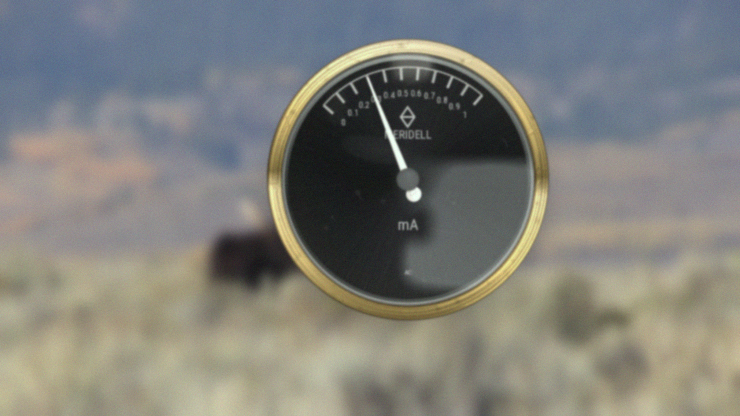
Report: 0.3mA
